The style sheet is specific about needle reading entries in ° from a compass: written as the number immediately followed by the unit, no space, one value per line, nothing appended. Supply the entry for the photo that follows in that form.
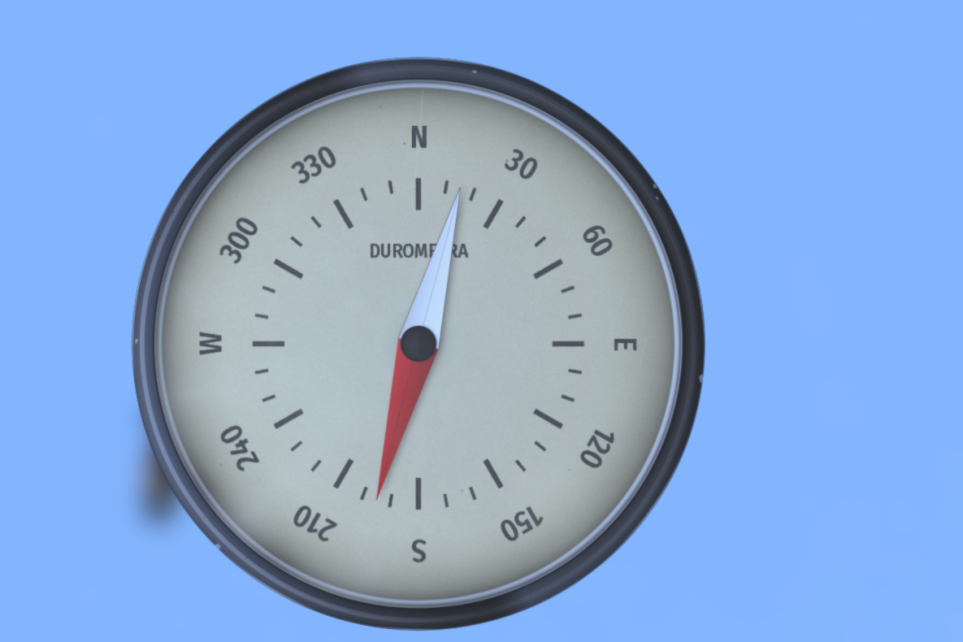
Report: 195°
